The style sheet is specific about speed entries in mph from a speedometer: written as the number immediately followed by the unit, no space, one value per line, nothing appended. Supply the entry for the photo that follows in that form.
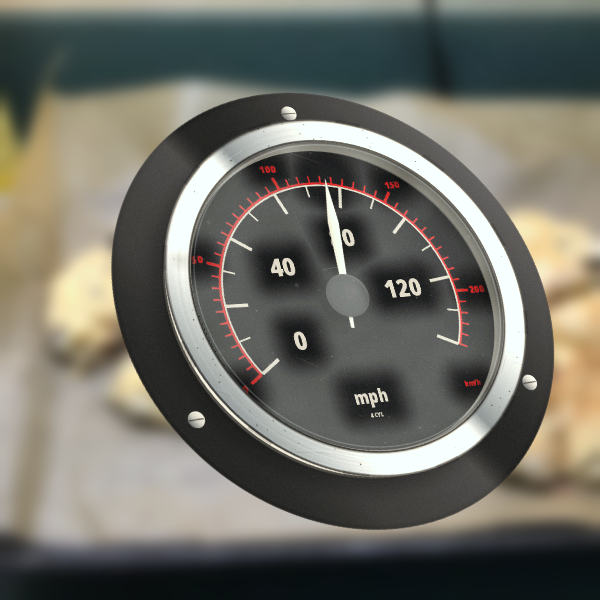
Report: 75mph
